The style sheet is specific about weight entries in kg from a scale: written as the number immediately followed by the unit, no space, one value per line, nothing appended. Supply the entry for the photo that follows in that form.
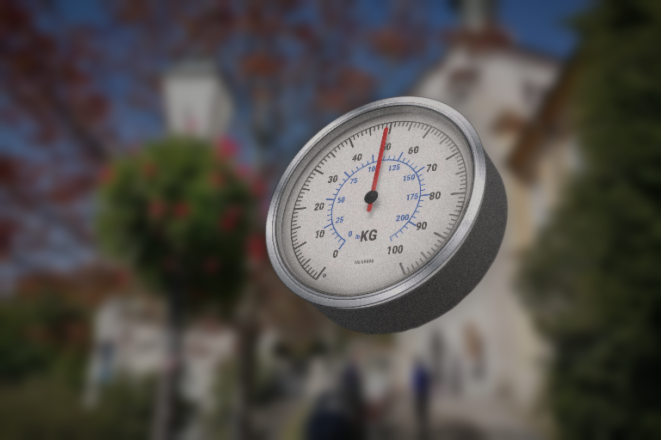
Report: 50kg
